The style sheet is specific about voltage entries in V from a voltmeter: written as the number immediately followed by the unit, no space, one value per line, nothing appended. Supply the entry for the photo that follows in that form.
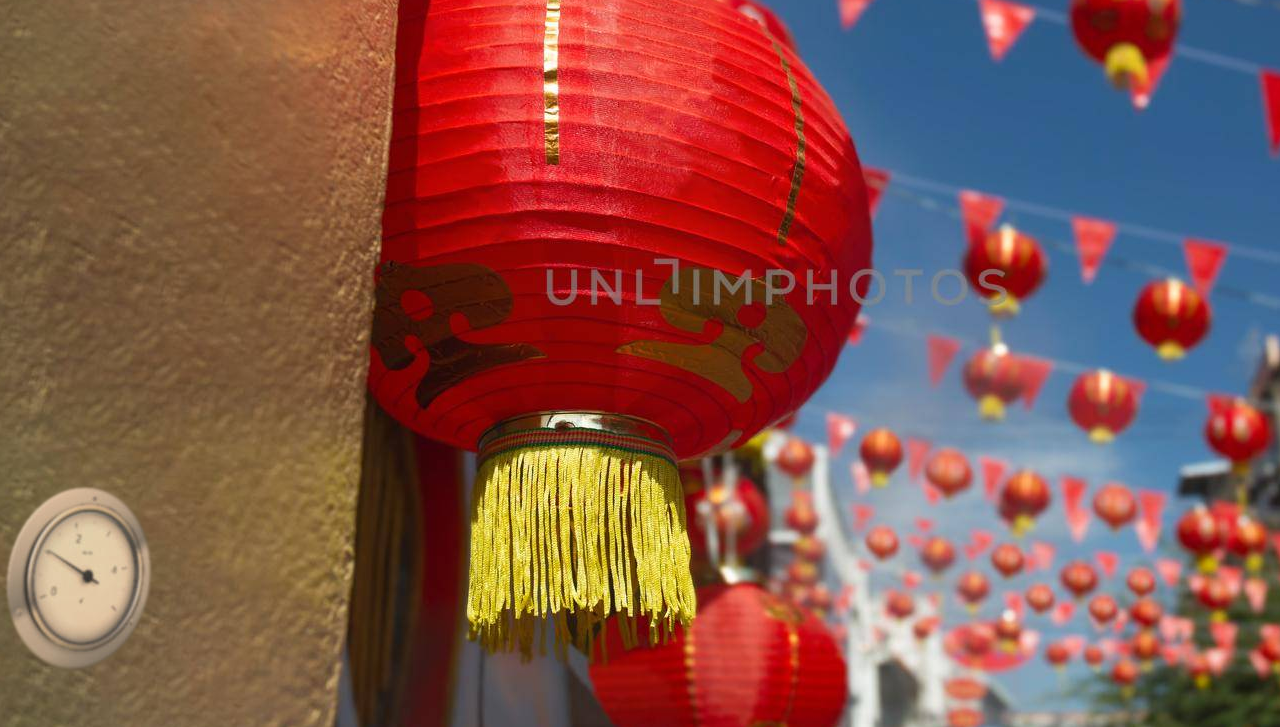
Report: 1V
